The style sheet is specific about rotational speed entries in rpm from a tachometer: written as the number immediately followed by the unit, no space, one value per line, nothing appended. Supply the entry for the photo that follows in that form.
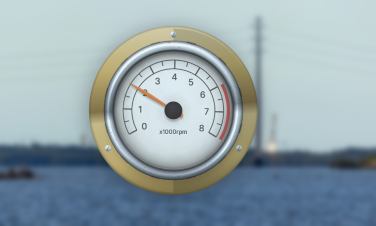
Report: 2000rpm
